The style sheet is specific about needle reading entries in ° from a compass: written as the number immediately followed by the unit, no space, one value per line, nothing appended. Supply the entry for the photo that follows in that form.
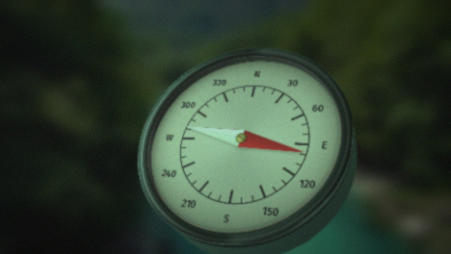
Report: 100°
